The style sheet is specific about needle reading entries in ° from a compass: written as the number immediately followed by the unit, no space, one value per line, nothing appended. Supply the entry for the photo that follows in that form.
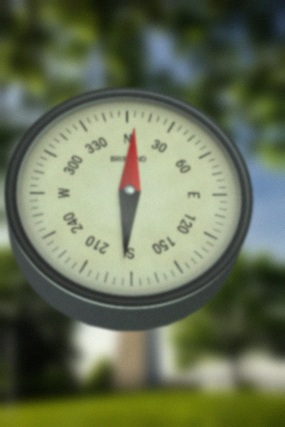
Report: 5°
